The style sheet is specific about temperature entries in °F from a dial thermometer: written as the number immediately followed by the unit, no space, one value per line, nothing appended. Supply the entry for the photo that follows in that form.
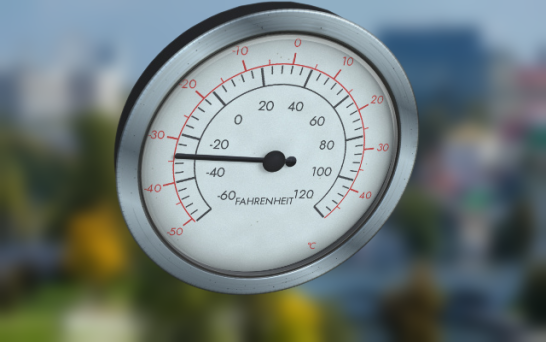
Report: -28°F
